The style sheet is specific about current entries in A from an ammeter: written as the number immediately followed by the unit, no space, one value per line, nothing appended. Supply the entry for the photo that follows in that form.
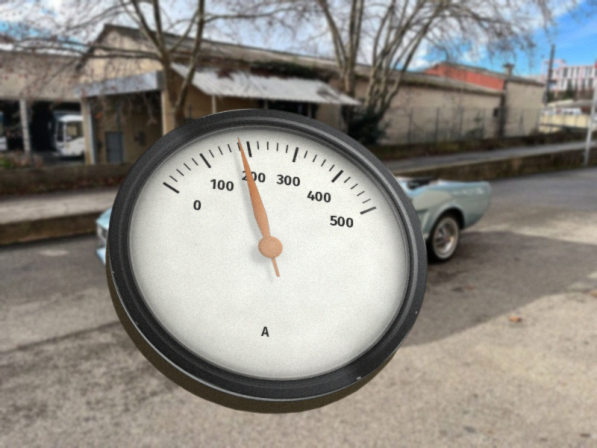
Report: 180A
